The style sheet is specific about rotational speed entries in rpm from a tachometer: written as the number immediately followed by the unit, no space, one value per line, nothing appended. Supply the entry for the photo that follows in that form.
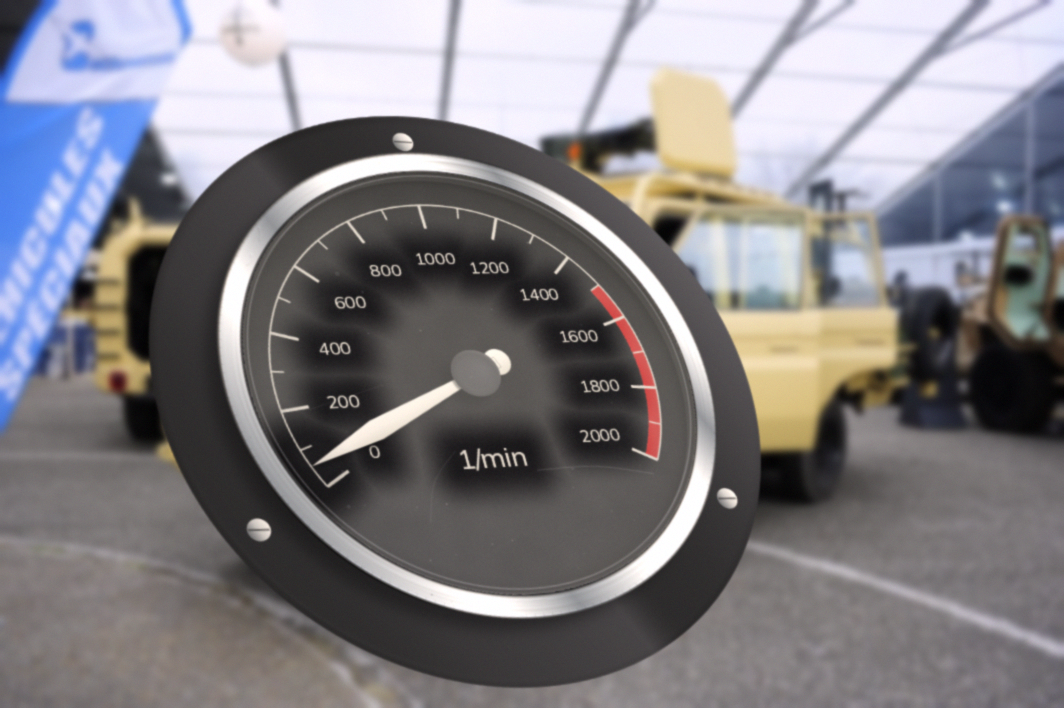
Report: 50rpm
